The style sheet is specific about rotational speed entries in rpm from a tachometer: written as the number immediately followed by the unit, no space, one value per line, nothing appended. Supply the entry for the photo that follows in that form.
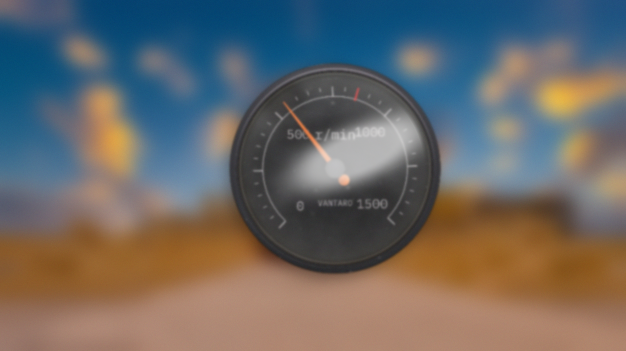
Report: 550rpm
